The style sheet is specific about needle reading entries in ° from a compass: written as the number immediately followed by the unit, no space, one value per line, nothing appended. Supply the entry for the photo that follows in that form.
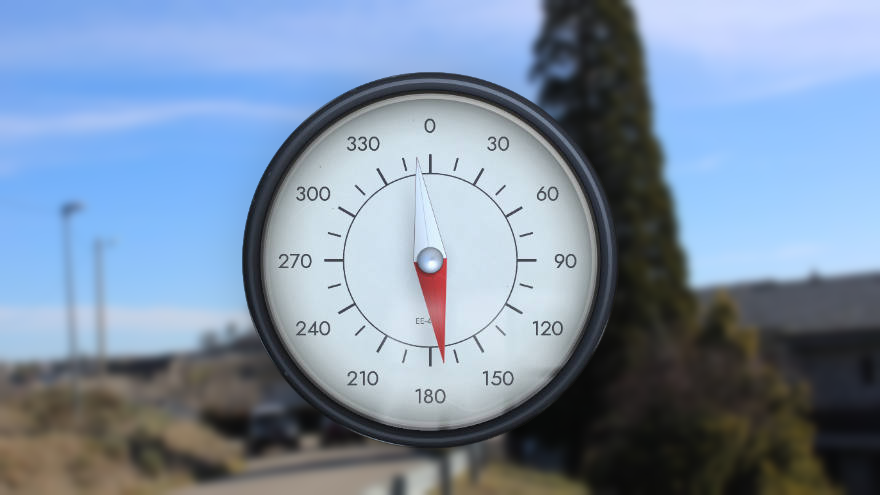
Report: 172.5°
